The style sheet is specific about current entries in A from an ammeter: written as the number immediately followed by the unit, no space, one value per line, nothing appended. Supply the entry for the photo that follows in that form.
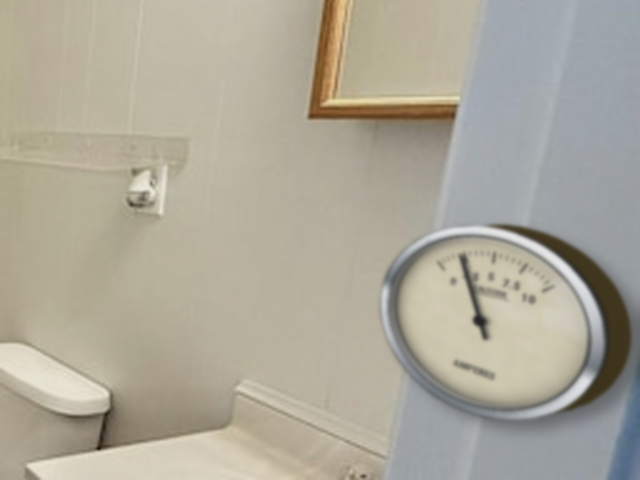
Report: 2.5A
